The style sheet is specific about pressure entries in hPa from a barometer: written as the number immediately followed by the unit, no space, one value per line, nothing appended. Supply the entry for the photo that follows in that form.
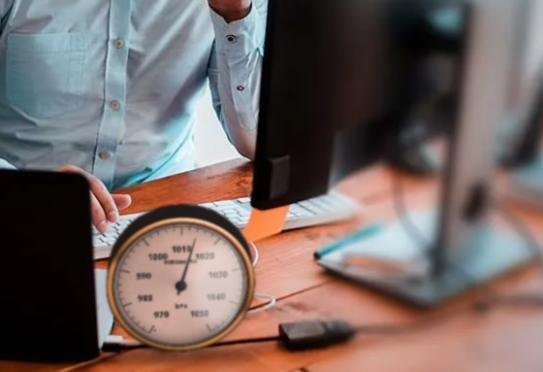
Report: 1014hPa
